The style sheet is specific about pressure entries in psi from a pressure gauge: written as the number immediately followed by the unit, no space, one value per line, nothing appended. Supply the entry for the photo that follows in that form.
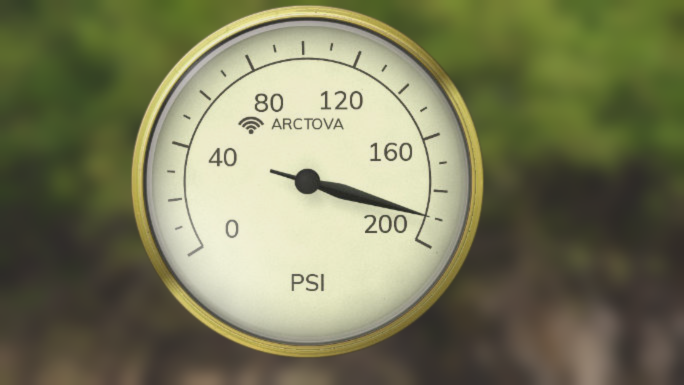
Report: 190psi
